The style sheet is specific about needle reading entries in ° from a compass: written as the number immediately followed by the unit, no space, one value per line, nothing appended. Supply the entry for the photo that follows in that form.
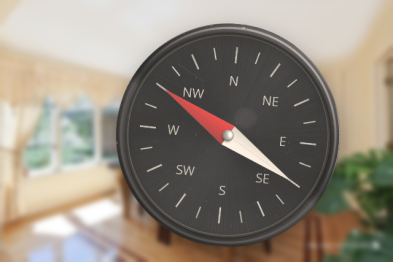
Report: 300°
